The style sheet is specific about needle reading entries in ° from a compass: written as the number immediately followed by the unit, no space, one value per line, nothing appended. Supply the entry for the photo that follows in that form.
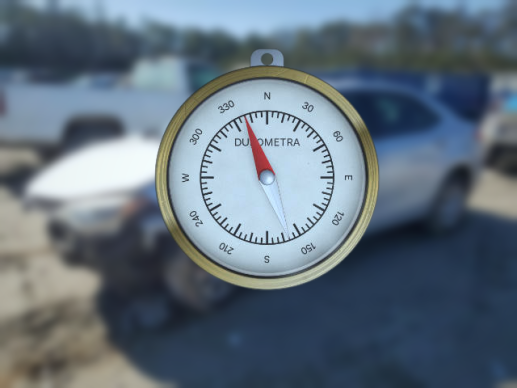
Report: 340°
